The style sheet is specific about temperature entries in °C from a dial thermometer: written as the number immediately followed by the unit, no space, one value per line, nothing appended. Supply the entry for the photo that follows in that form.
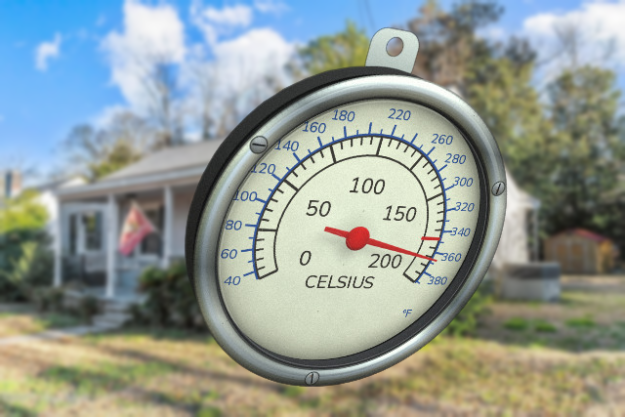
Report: 185°C
